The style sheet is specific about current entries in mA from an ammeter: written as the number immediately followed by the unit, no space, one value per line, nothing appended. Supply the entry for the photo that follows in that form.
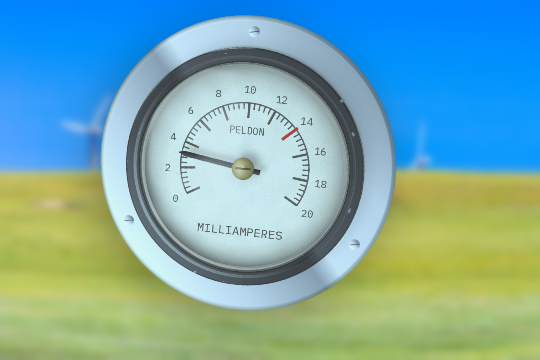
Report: 3.2mA
